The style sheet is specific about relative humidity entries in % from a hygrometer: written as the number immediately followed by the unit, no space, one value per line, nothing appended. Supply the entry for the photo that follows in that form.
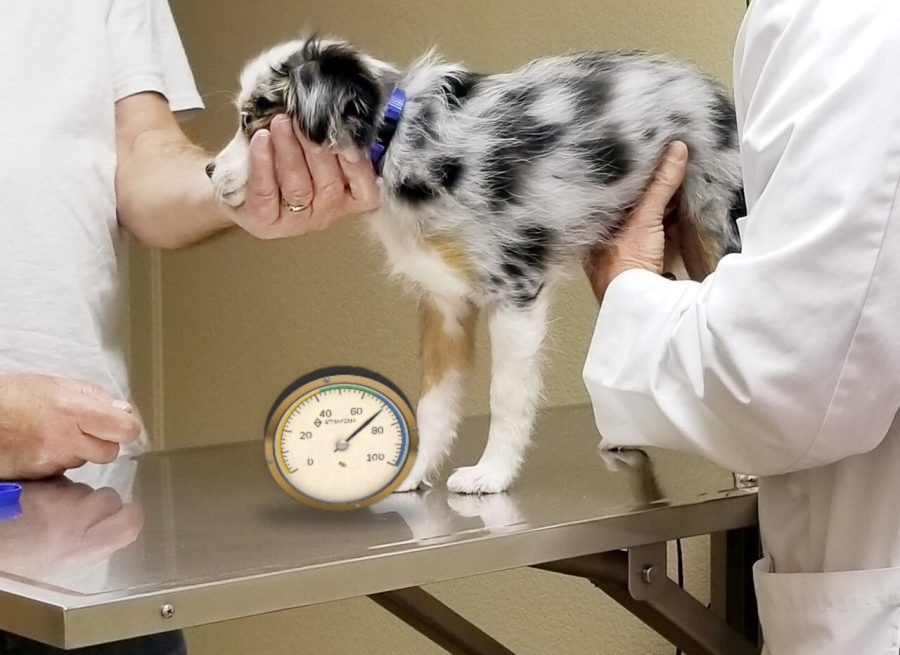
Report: 70%
